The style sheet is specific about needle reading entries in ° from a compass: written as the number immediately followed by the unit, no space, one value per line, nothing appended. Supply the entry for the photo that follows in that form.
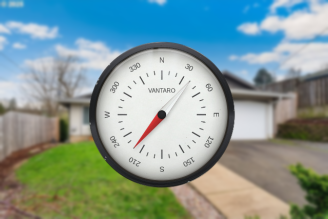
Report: 220°
